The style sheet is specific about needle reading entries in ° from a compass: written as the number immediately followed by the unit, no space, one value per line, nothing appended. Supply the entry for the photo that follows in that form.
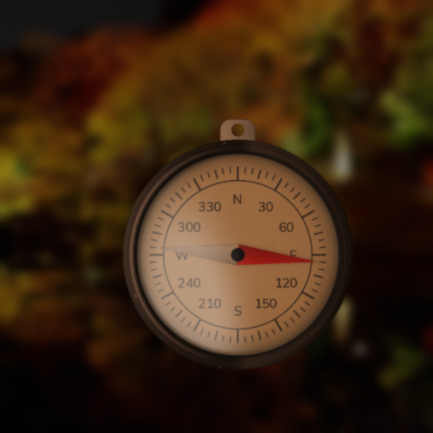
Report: 95°
